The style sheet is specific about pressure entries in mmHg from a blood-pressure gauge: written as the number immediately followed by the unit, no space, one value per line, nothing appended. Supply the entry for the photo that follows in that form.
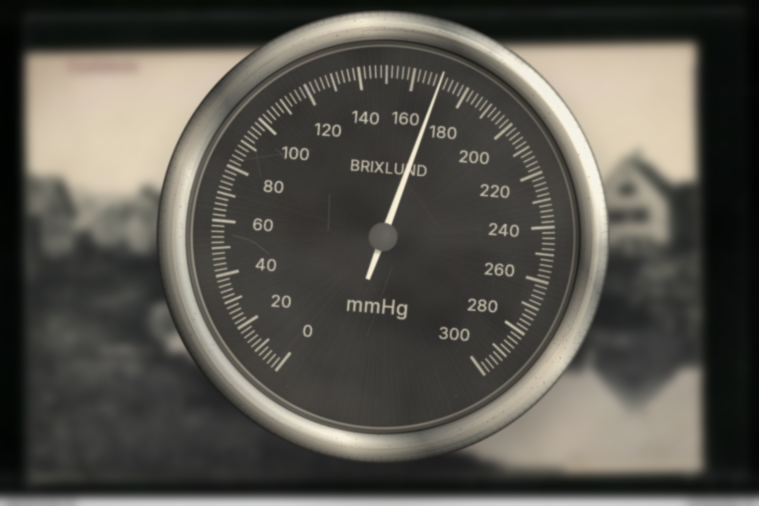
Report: 170mmHg
